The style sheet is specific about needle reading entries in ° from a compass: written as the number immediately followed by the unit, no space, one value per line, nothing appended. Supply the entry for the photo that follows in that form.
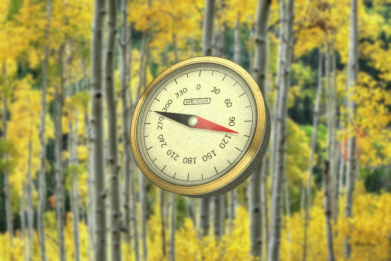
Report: 105°
